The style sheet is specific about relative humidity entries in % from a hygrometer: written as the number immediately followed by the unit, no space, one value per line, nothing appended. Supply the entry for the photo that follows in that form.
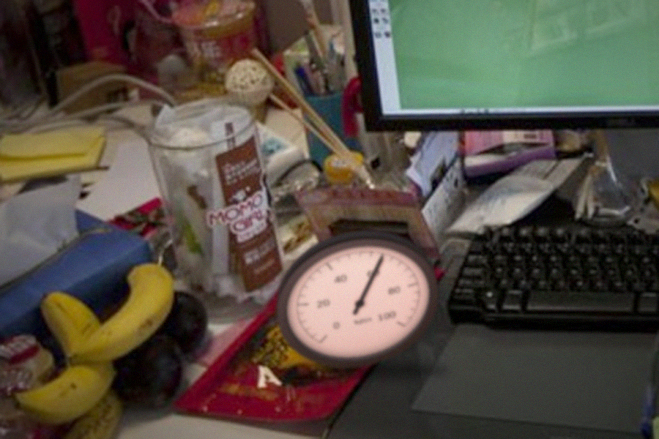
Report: 60%
